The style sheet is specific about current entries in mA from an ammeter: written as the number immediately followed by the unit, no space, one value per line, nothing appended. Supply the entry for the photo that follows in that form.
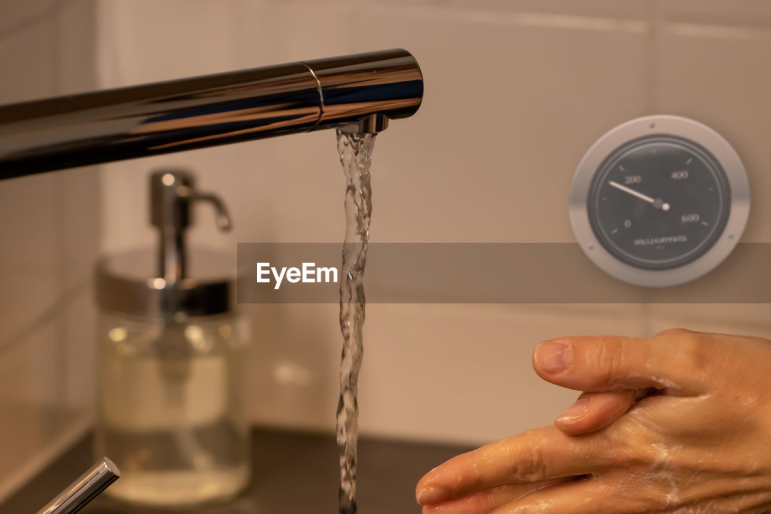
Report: 150mA
